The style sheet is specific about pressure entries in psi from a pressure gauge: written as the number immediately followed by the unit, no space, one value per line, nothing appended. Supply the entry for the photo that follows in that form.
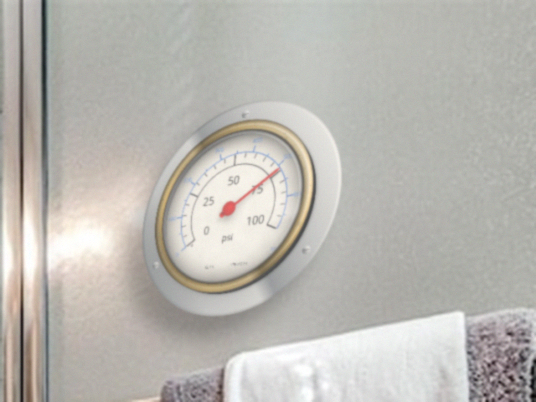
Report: 75psi
